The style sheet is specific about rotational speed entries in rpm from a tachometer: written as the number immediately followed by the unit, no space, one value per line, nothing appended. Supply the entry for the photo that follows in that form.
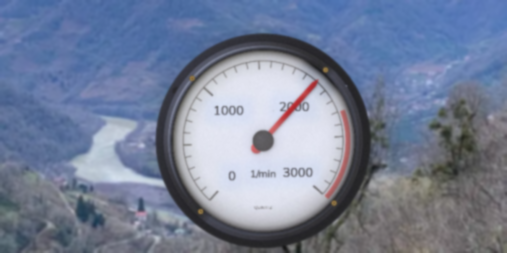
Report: 2000rpm
